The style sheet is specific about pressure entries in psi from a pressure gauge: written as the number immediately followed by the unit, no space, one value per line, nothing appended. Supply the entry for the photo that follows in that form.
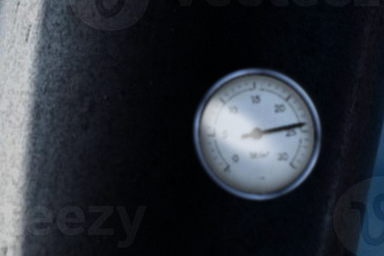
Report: 24psi
